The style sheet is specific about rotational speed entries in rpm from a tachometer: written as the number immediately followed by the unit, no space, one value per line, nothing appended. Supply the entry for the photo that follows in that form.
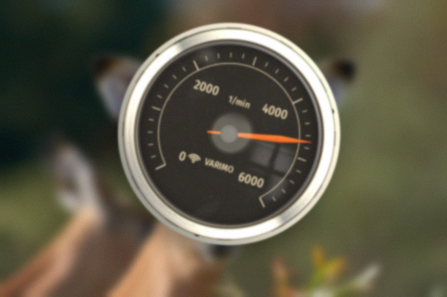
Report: 4700rpm
